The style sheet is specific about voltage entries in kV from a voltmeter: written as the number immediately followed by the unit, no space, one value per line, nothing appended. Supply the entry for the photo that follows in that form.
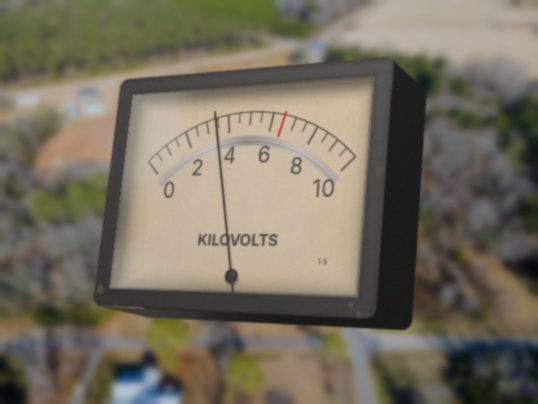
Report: 3.5kV
